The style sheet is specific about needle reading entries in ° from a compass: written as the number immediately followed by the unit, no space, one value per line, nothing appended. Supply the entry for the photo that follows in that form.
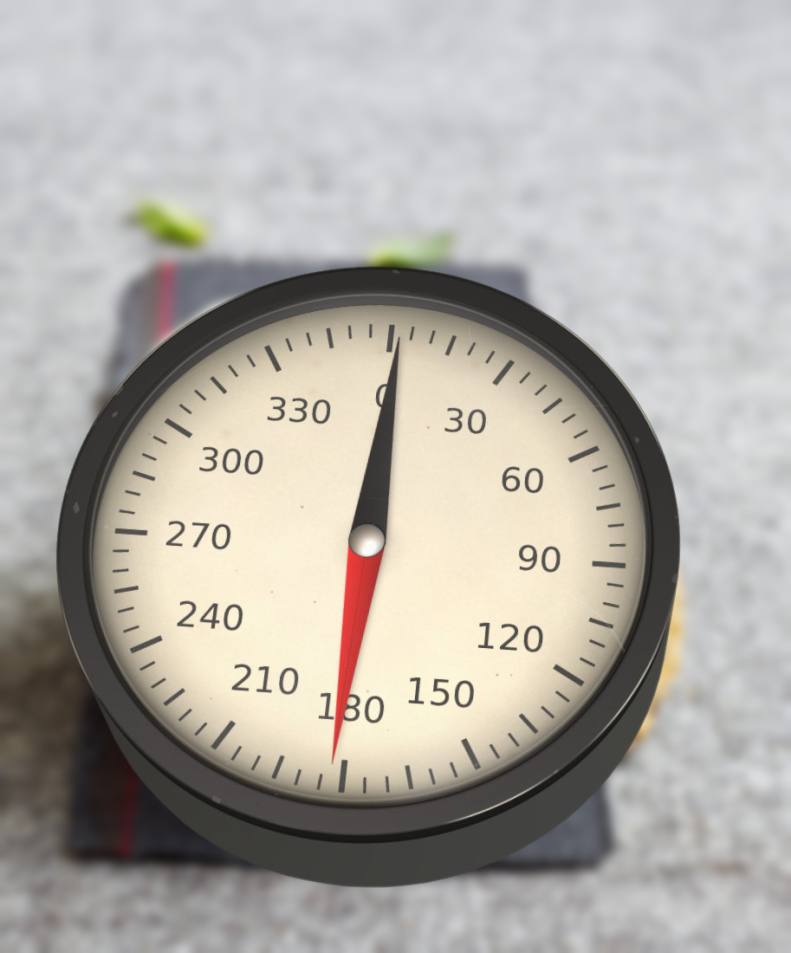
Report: 182.5°
